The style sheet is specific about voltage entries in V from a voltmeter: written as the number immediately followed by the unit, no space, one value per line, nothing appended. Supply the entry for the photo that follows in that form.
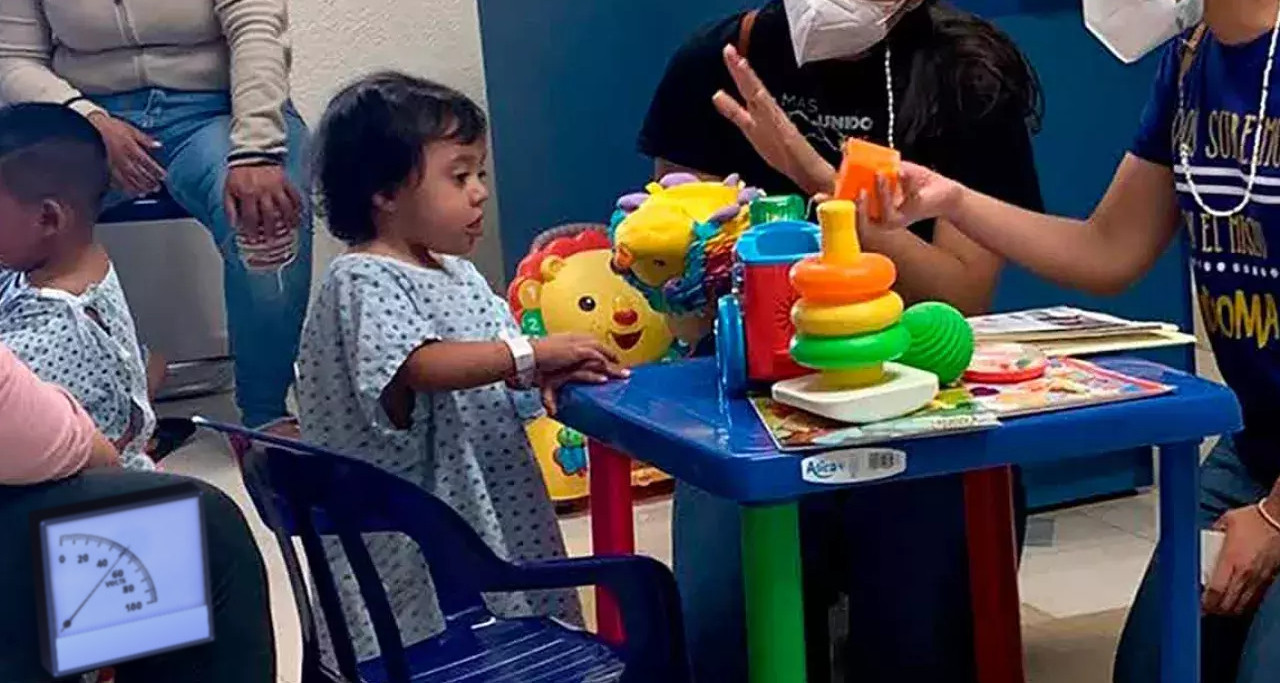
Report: 50V
